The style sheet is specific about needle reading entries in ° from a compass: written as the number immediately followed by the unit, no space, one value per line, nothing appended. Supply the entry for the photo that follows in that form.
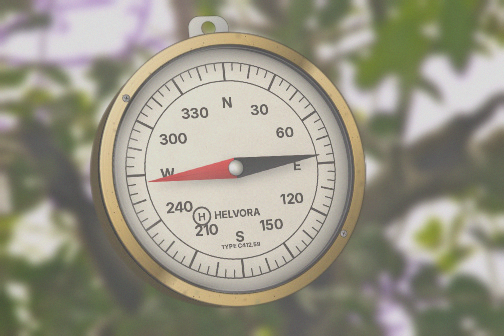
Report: 265°
